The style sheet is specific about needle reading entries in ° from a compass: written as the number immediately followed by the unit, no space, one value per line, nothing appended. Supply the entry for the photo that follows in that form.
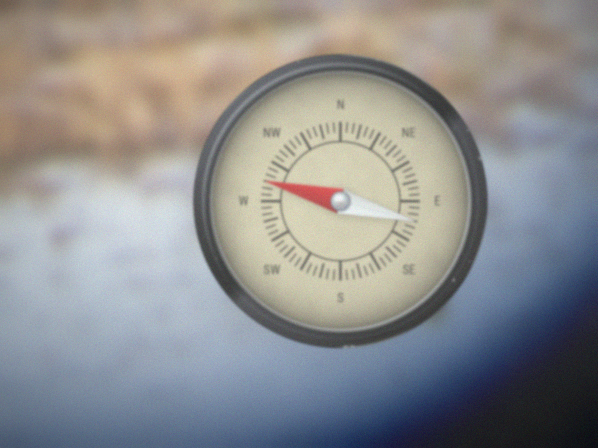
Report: 285°
